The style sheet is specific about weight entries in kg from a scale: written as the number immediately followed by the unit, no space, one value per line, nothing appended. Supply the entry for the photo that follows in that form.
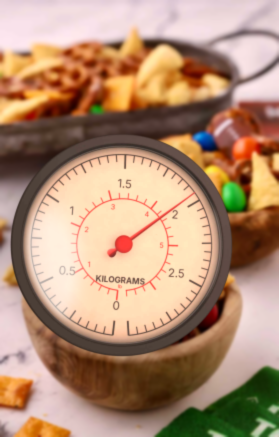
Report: 1.95kg
